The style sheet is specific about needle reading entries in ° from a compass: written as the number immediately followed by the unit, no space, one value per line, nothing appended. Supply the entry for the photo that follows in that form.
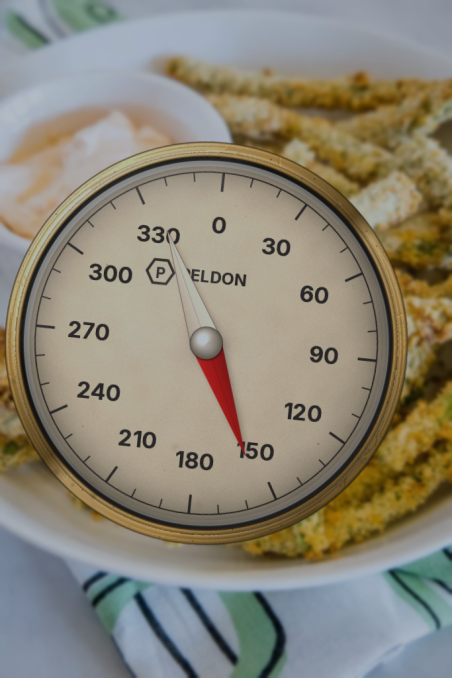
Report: 155°
